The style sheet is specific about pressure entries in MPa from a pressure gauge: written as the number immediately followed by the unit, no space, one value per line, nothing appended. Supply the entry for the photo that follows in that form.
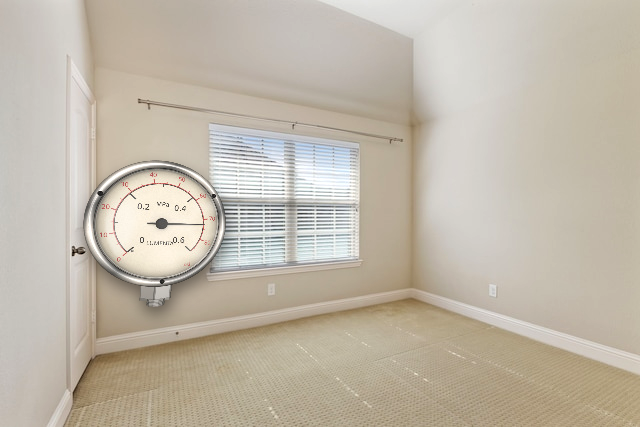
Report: 0.5MPa
